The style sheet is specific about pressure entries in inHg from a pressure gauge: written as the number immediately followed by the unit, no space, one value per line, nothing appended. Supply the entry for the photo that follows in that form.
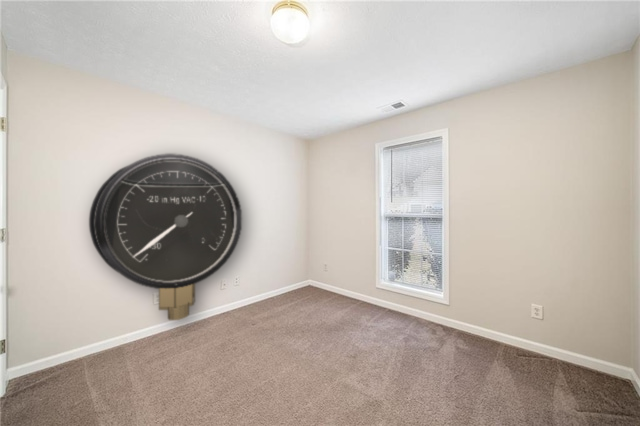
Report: -29inHg
